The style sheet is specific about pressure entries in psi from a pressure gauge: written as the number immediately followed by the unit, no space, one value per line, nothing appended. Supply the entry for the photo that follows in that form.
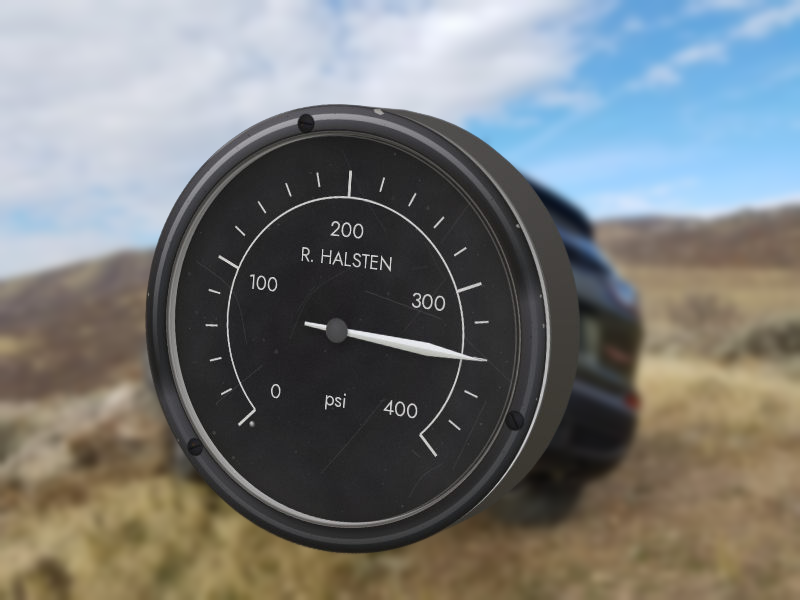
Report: 340psi
